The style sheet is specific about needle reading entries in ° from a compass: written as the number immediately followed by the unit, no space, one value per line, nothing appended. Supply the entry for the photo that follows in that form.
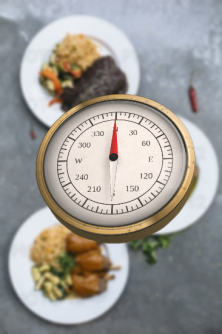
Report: 0°
